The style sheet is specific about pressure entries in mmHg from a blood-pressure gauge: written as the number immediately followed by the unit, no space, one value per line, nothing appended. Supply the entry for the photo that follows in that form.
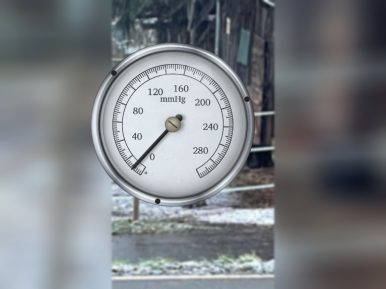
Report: 10mmHg
